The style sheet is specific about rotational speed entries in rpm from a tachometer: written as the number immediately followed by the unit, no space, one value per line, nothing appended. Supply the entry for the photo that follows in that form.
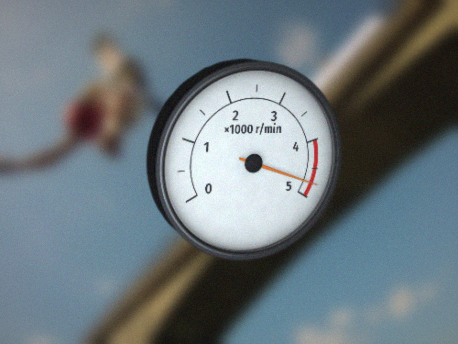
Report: 4750rpm
